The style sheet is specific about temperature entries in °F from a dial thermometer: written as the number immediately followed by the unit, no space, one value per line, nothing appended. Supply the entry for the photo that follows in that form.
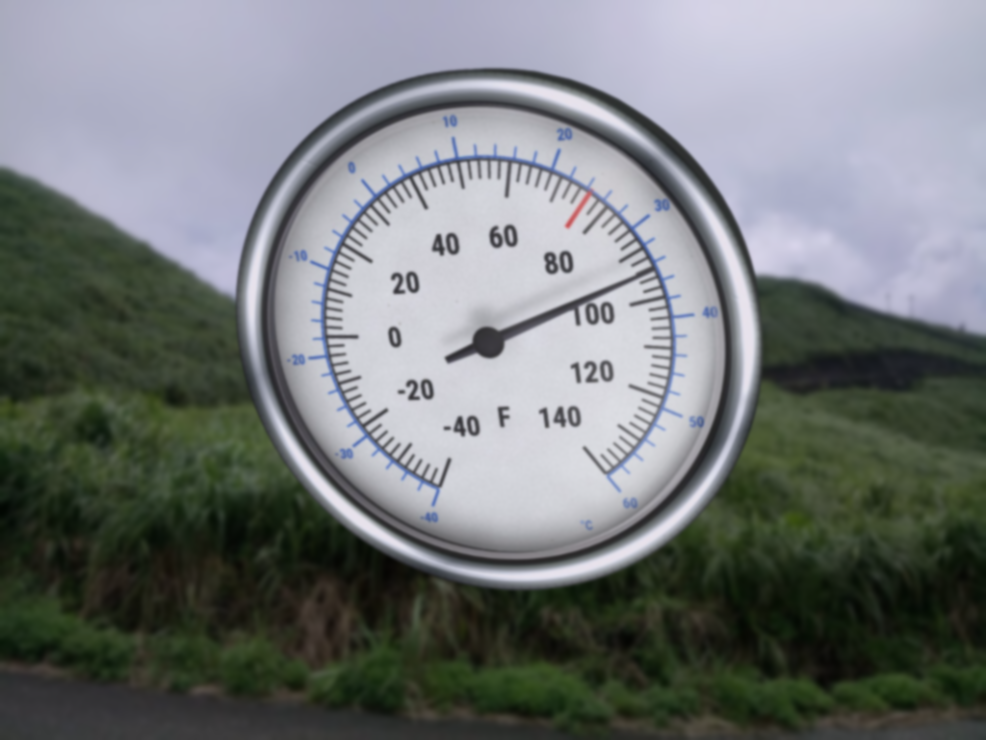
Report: 94°F
